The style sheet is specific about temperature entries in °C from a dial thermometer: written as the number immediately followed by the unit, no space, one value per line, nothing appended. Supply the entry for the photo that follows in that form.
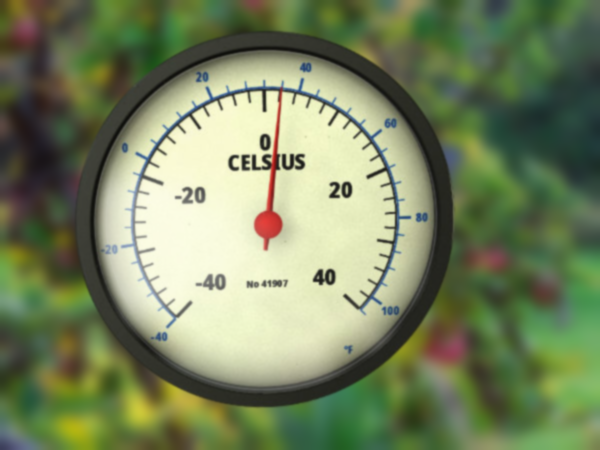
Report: 2°C
